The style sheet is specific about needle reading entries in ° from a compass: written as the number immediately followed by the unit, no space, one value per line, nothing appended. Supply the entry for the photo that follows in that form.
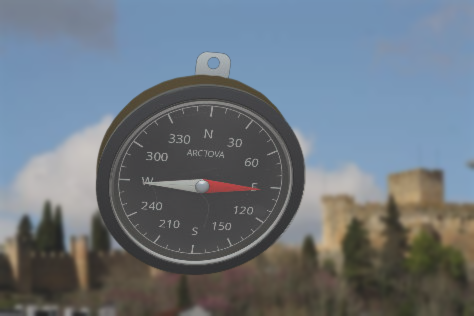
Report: 90°
